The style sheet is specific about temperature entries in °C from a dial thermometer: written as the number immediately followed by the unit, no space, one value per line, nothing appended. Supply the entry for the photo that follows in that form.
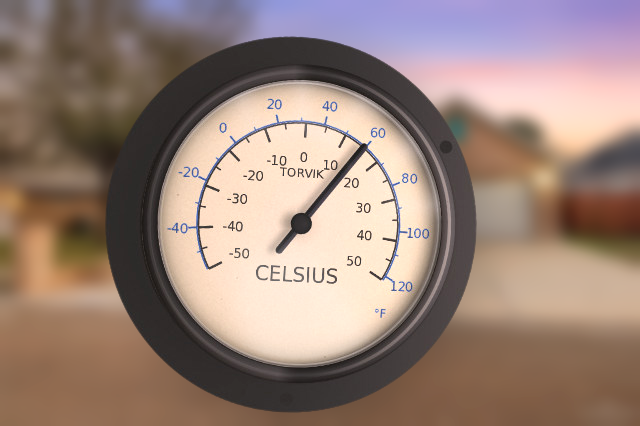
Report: 15°C
